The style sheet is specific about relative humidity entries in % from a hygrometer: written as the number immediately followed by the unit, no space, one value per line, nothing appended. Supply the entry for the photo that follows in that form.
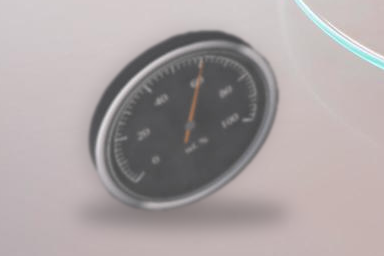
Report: 60%
